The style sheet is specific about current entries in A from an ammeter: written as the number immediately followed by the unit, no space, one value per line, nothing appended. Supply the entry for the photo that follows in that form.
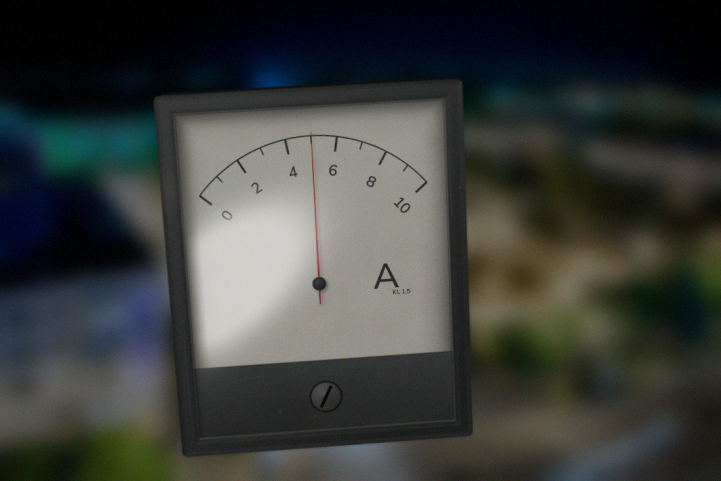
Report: 5A
